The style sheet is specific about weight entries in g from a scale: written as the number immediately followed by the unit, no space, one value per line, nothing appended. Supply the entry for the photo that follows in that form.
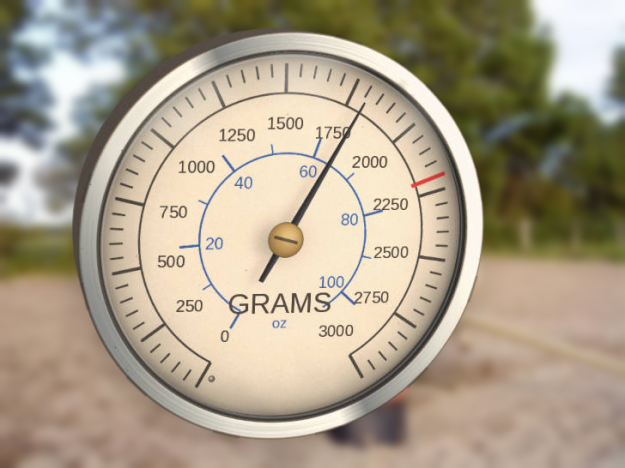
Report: 1800g
